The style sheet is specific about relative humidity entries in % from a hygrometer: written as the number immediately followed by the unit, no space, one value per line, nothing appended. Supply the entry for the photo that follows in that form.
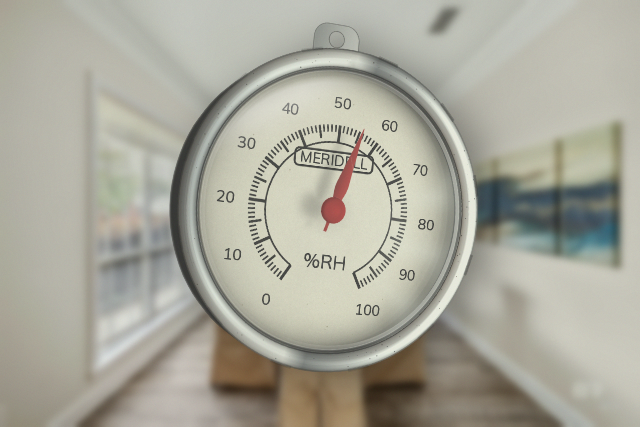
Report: 55%
